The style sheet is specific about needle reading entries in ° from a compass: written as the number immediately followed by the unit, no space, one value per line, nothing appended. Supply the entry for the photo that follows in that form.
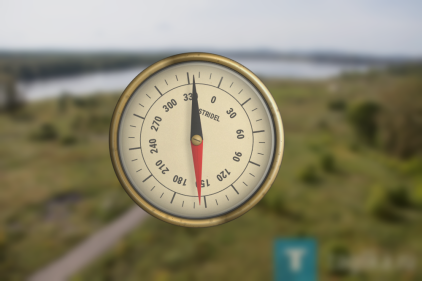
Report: 155°
